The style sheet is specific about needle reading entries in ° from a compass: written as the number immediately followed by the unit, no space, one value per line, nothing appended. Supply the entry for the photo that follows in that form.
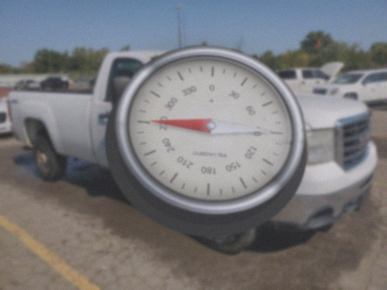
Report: 270°
